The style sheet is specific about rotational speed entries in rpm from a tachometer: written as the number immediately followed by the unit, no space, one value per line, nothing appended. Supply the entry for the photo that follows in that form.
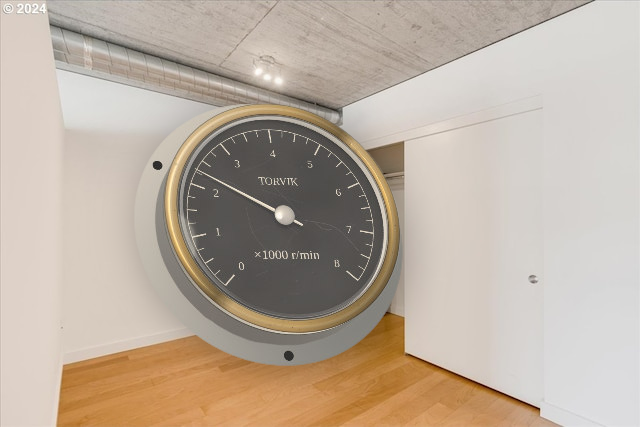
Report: 2250rpm
